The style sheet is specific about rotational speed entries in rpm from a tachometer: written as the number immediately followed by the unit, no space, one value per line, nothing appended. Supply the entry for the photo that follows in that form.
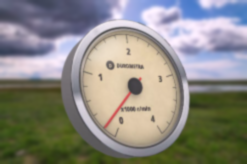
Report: 200rpm
